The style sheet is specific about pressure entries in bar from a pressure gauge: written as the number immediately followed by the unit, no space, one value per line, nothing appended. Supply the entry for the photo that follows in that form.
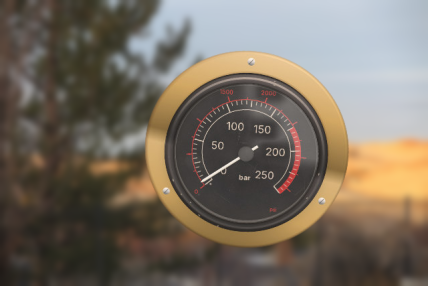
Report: 5bar
